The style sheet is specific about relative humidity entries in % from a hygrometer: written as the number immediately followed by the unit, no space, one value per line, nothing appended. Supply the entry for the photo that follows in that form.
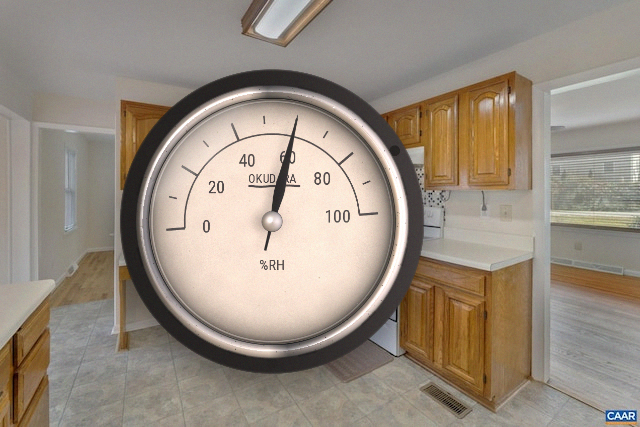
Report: 60%
